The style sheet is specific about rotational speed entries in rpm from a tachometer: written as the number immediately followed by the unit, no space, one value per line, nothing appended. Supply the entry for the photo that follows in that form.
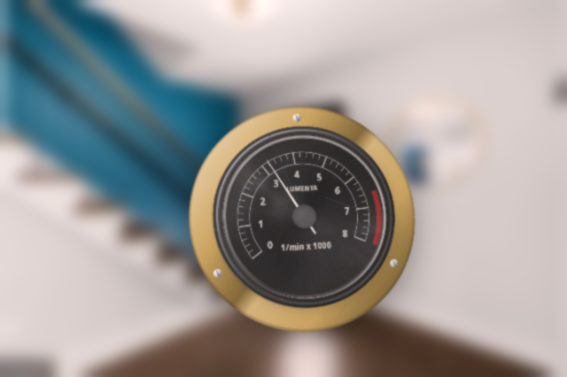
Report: 3200rpm
